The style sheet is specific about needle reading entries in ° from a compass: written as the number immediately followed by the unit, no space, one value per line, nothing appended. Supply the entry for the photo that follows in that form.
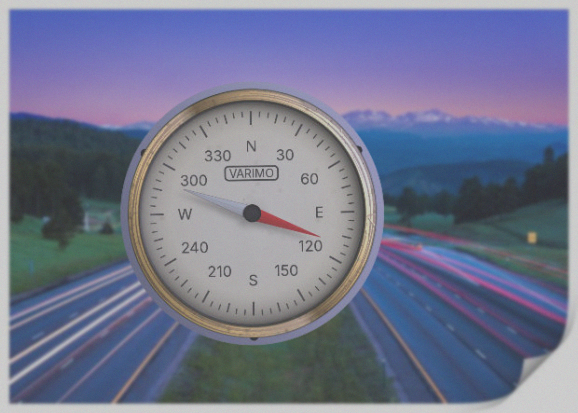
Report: 110°
